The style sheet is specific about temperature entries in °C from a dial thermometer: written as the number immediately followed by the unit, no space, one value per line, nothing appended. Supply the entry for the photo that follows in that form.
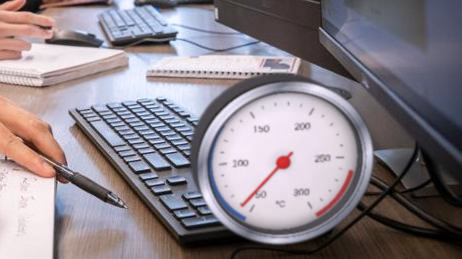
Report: 60°C
